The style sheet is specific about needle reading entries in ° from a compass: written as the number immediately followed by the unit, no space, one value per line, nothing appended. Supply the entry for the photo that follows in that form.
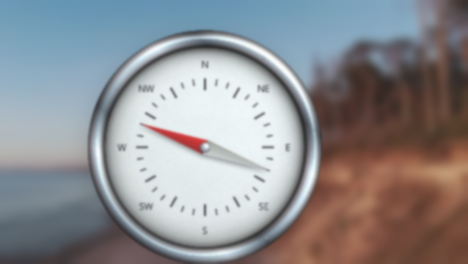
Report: 290°
